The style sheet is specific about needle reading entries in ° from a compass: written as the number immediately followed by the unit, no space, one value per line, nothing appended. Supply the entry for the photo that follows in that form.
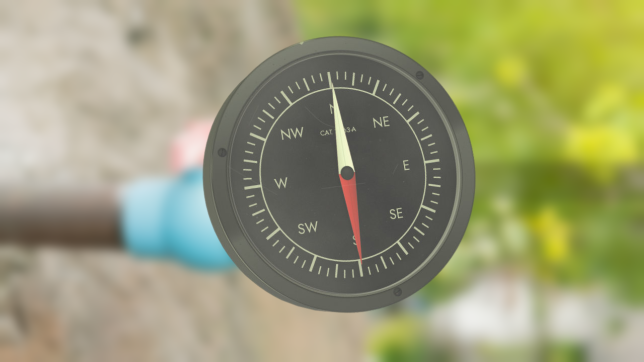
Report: 180°
